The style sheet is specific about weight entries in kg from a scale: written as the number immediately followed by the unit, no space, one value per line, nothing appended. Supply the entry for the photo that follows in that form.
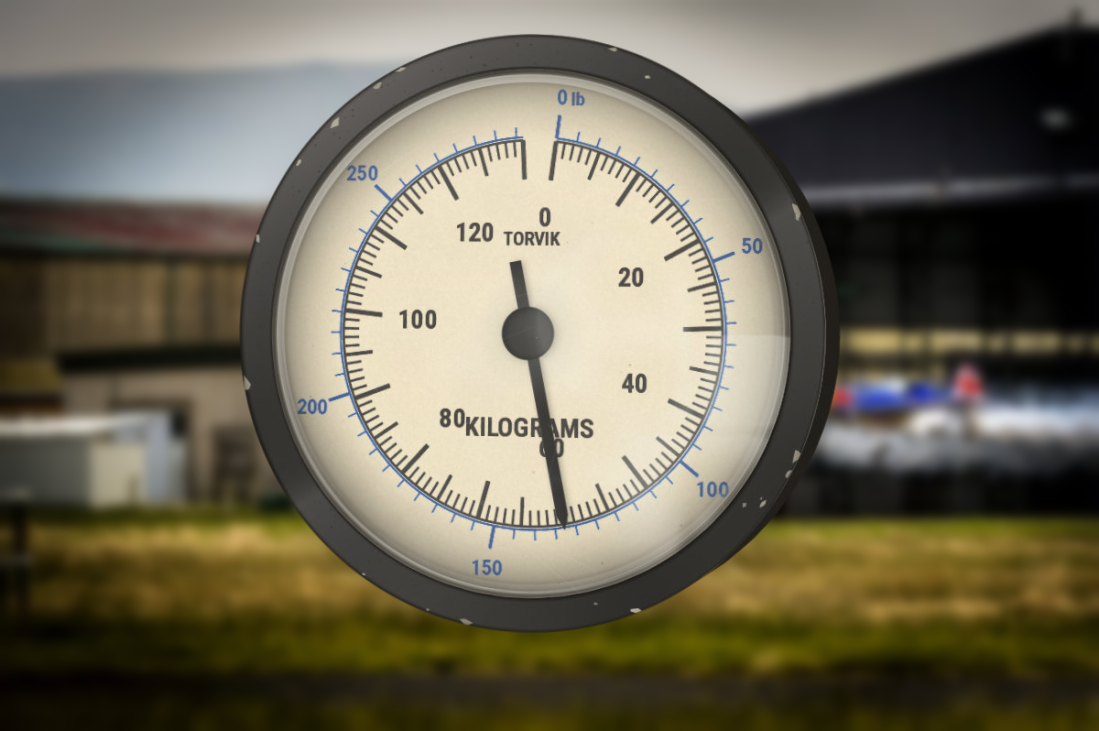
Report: 60kg
